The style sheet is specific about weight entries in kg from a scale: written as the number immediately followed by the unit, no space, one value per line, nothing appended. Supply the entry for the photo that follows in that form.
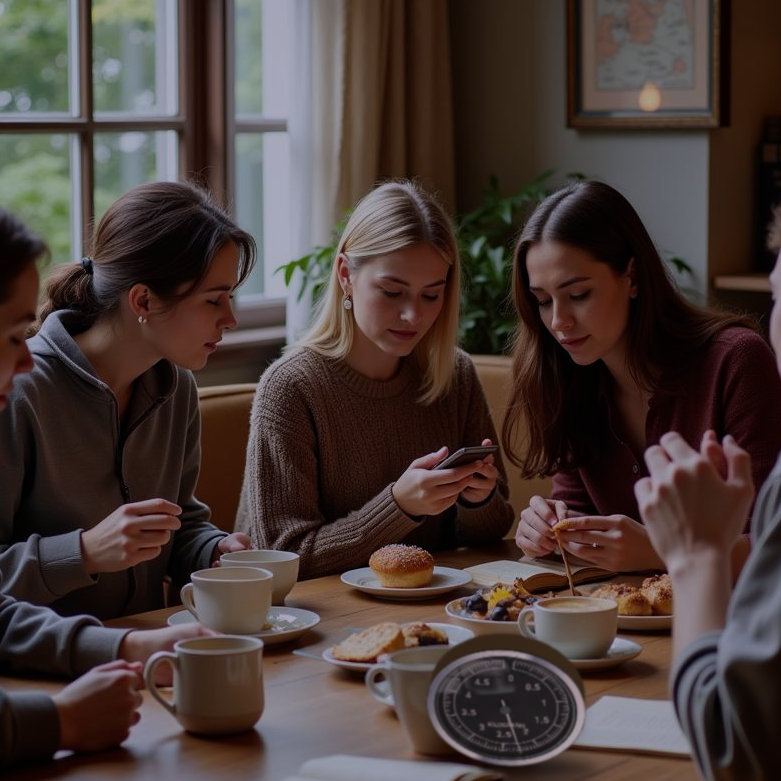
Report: 2.25kg
